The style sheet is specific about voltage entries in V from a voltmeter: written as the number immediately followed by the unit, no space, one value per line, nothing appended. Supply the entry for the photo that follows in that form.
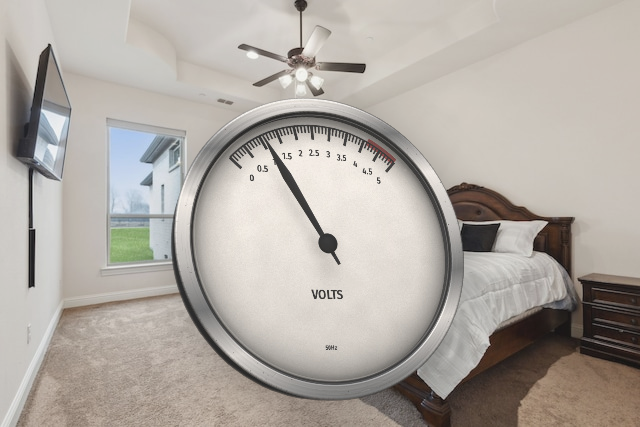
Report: 1V
